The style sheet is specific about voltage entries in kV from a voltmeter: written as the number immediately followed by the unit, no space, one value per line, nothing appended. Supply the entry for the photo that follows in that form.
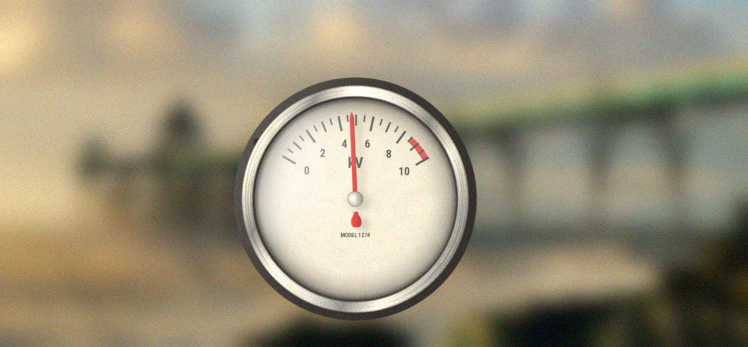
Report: 4.75kV
